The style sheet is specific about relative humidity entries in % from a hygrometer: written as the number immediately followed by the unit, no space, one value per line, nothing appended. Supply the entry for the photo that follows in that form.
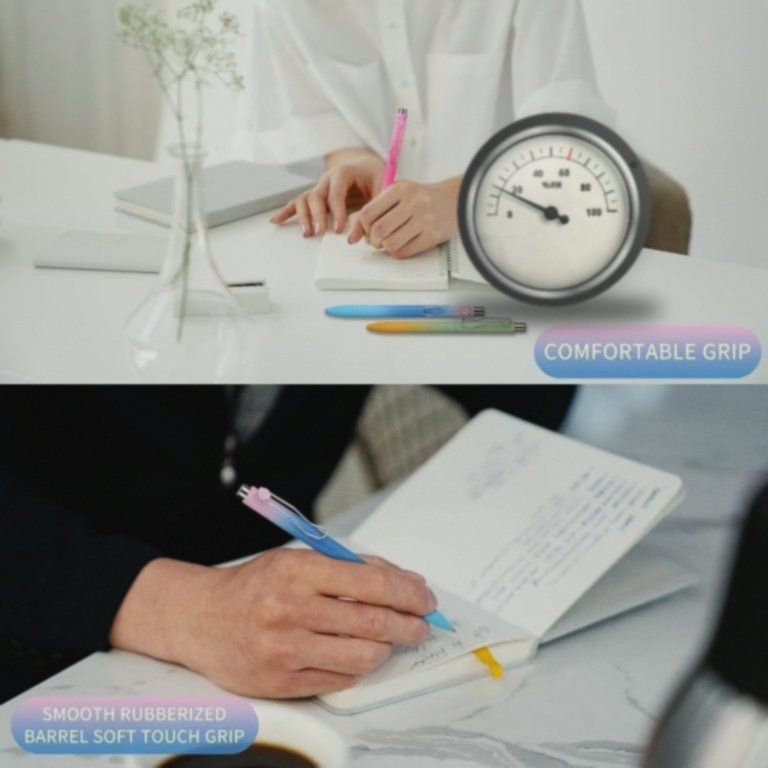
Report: 15%
